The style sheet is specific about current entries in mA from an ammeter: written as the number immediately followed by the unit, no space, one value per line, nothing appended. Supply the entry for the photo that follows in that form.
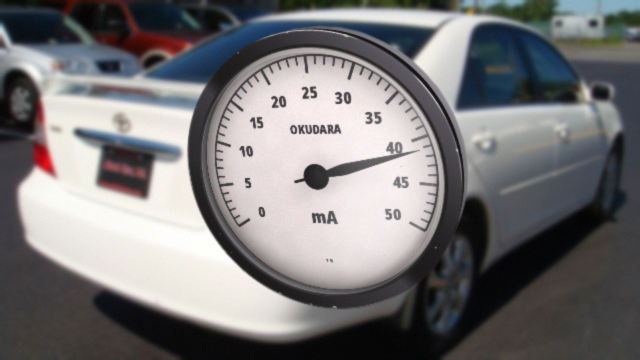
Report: 41mA
